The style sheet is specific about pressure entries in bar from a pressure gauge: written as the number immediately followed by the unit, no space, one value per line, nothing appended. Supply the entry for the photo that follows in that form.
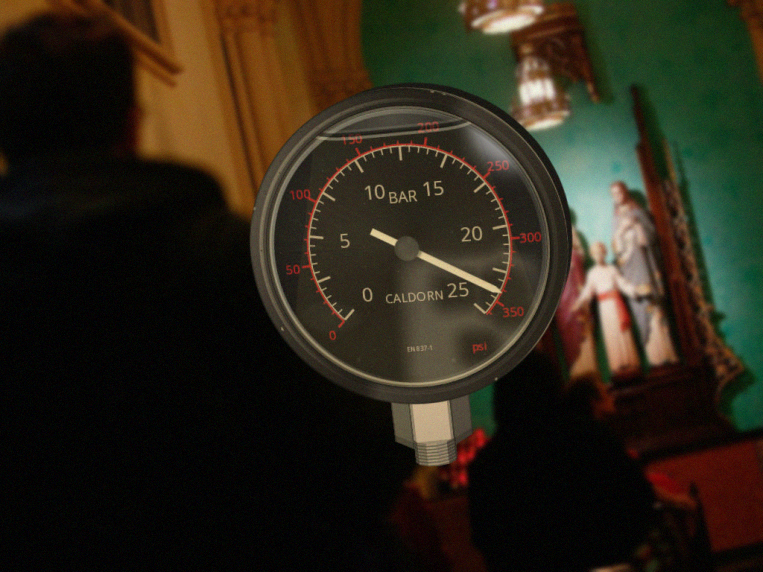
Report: 23.5bar
